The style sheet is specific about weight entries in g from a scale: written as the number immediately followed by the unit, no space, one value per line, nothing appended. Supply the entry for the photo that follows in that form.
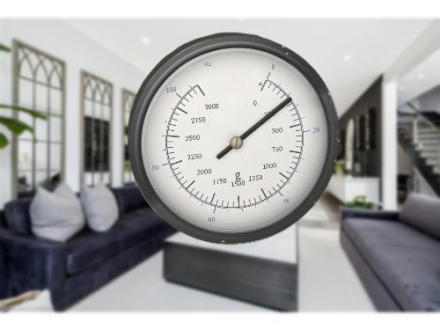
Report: 250g
